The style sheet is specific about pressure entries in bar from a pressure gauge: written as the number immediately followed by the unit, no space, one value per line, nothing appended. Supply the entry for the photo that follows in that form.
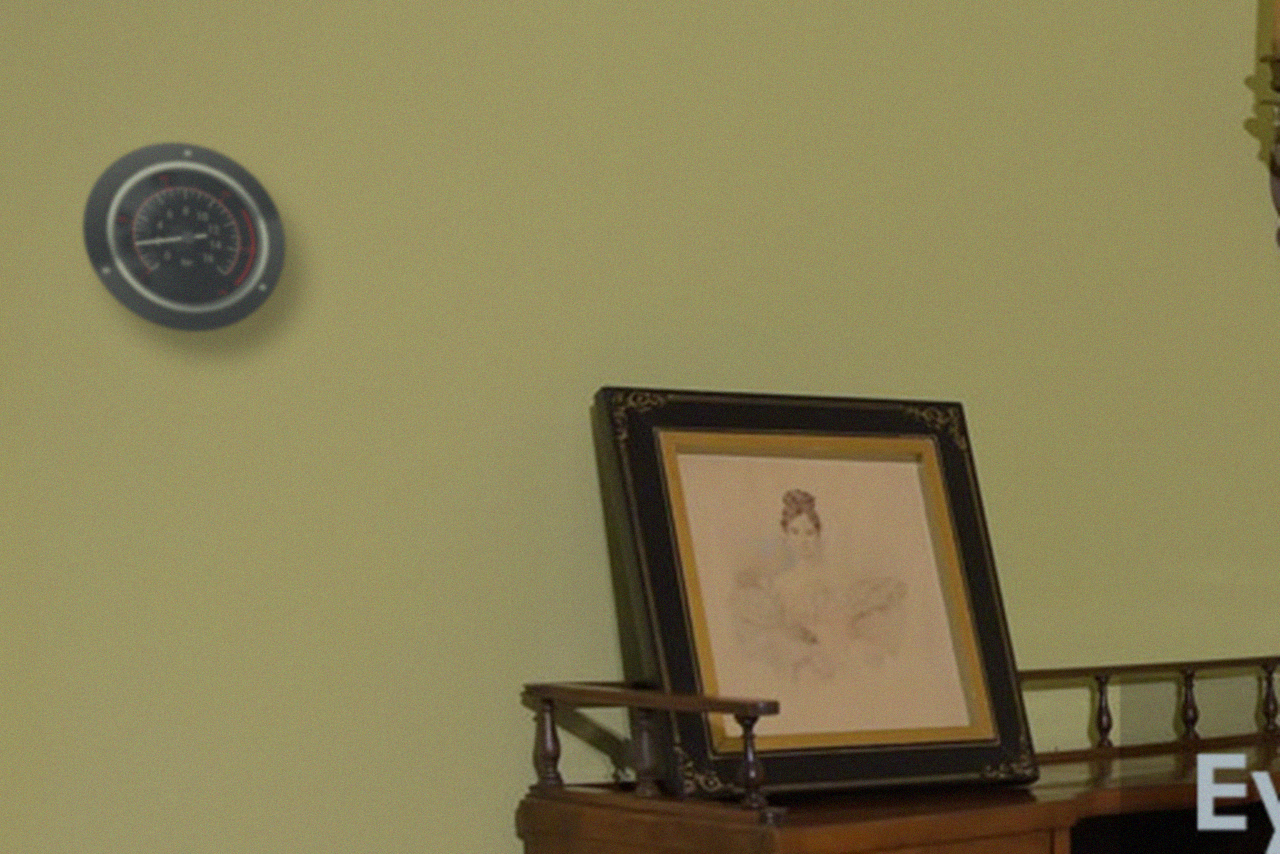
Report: 2bar
